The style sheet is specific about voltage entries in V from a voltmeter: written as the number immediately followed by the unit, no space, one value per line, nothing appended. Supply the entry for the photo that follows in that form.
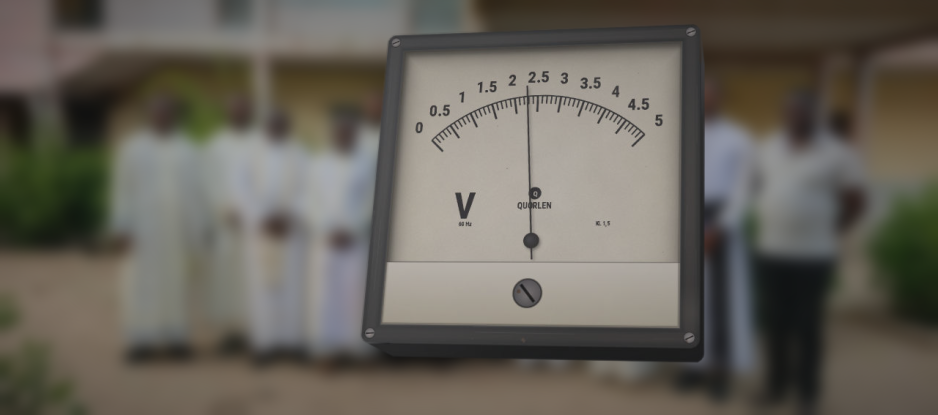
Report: 2.3V
